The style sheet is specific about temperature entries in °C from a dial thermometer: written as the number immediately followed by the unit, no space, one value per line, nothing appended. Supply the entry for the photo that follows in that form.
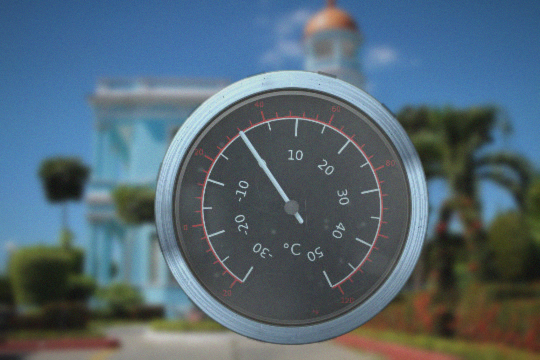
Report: 0°C
